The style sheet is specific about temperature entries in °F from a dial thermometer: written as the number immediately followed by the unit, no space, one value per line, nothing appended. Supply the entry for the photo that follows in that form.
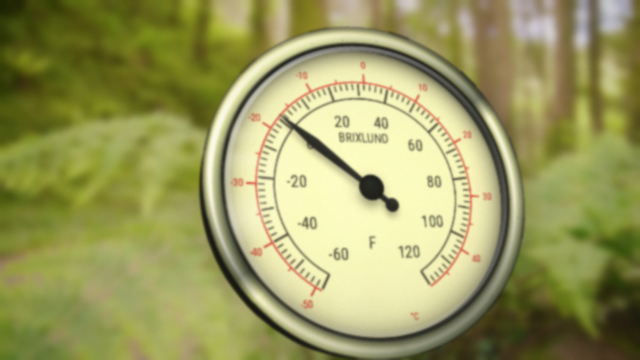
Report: 0°F
